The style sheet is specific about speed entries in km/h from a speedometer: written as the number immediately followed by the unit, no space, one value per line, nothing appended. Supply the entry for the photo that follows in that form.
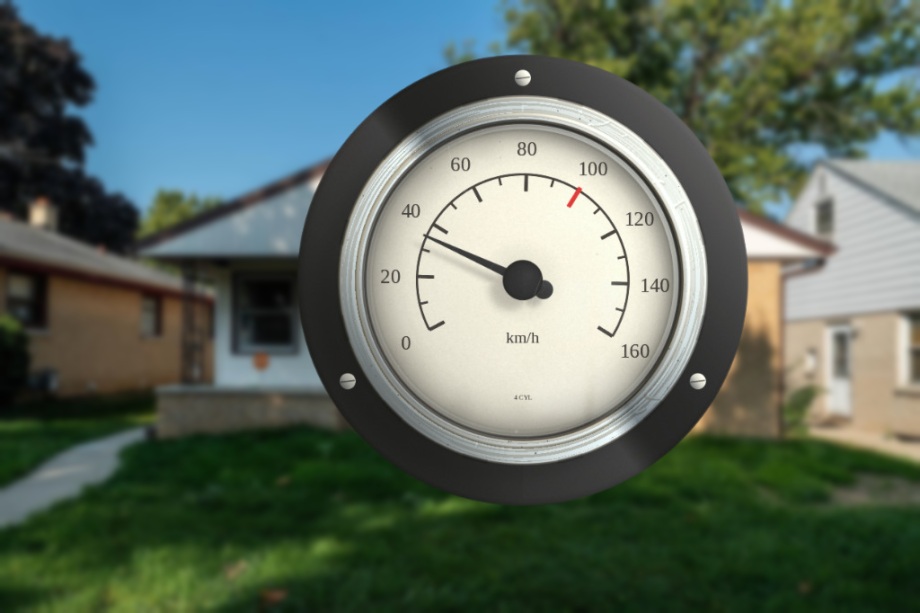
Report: 35km/h
